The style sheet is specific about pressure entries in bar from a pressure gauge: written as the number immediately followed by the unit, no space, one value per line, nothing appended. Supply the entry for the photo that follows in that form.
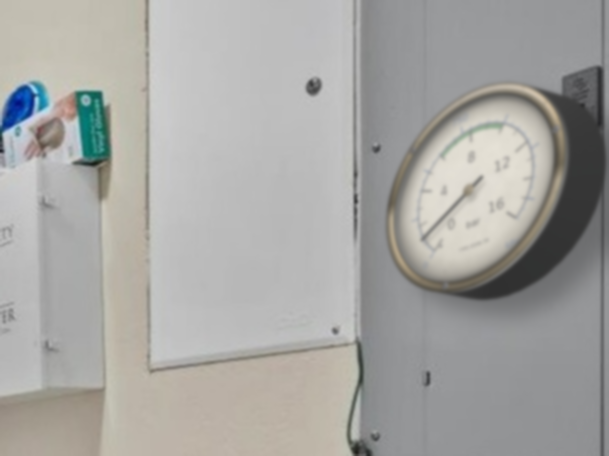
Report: 1bar
